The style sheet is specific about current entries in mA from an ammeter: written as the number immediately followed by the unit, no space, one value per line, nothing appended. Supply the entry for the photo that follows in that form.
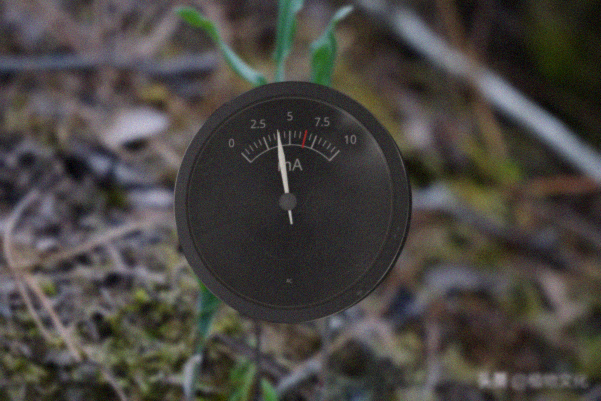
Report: 4mA
